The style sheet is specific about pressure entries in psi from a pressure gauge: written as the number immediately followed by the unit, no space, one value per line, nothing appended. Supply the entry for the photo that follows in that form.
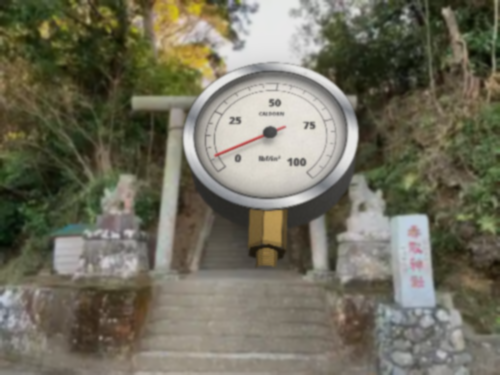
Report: 5psi
